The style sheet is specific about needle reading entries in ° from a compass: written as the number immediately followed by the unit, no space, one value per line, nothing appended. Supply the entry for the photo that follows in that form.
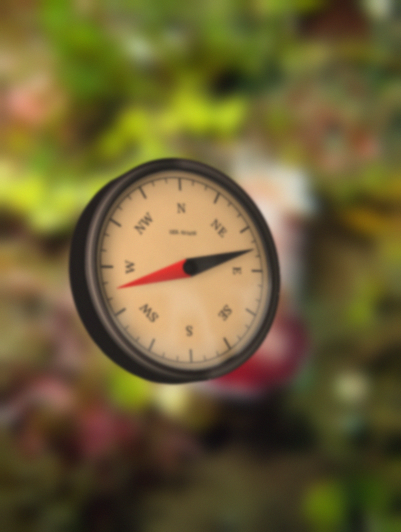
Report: 255°
